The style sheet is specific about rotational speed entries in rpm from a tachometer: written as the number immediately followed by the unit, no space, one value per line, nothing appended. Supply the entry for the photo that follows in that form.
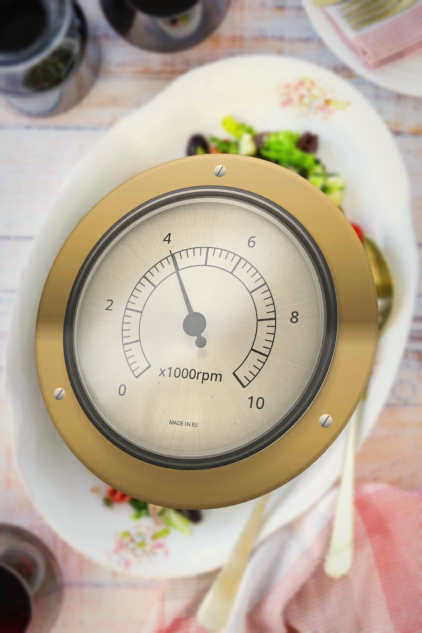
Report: 4000rpm
